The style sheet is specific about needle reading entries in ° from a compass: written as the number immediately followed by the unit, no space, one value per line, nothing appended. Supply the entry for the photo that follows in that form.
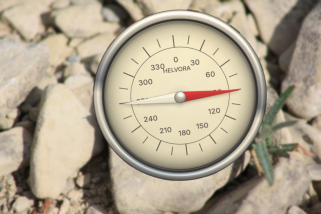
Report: 90°
